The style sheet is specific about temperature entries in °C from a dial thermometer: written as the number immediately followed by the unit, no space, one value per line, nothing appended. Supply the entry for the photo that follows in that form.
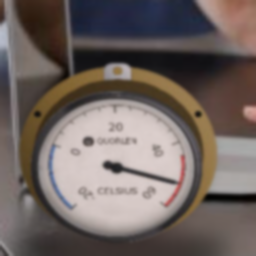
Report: 52°C
